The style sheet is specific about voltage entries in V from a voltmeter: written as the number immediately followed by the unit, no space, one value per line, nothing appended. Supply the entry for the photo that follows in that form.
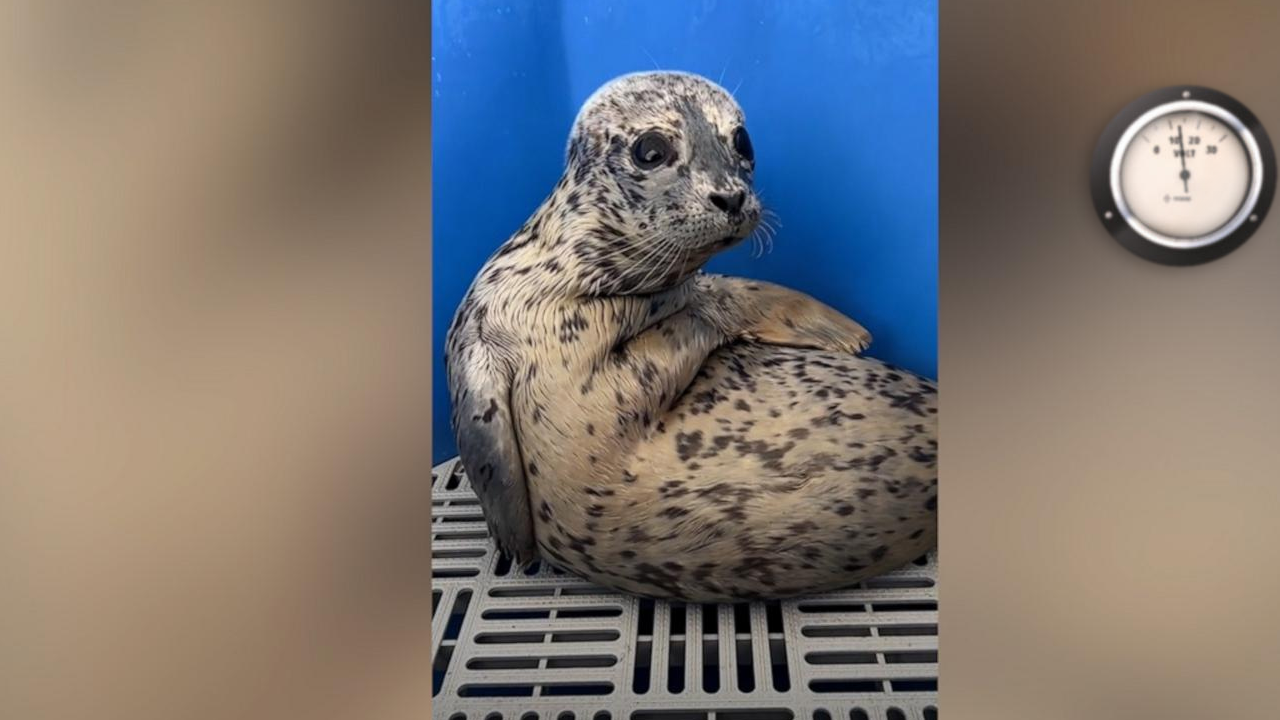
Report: 12.5V
